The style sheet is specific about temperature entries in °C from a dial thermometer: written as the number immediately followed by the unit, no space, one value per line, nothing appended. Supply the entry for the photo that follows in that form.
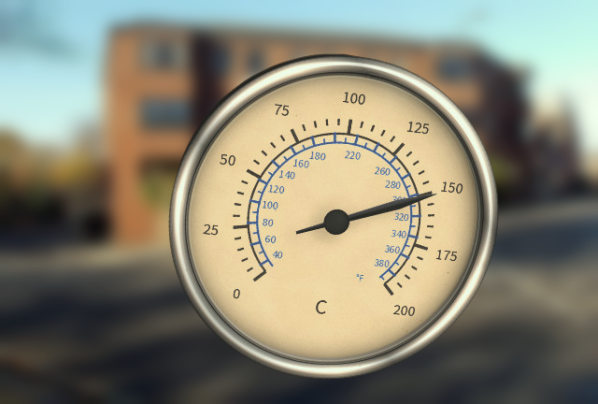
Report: 150°C
